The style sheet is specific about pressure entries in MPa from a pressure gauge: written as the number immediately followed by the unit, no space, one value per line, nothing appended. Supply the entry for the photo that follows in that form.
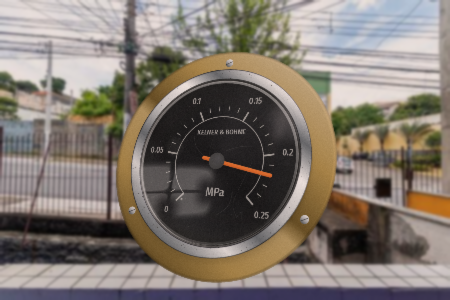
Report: 0.22MPa
